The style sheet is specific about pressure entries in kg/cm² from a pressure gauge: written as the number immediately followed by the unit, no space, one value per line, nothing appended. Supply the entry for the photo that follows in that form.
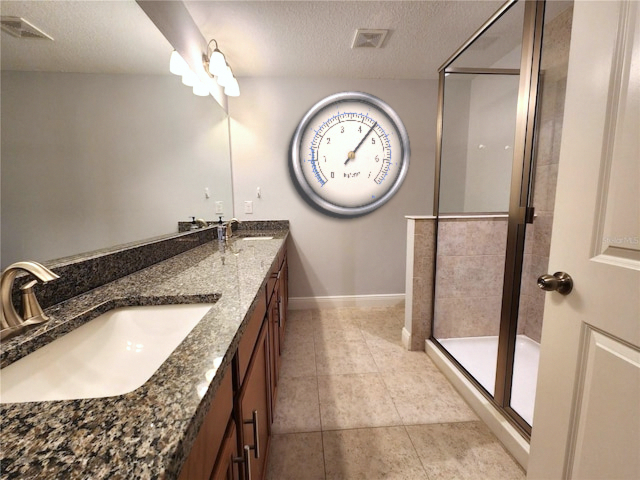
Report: 4.5kg/cm²
